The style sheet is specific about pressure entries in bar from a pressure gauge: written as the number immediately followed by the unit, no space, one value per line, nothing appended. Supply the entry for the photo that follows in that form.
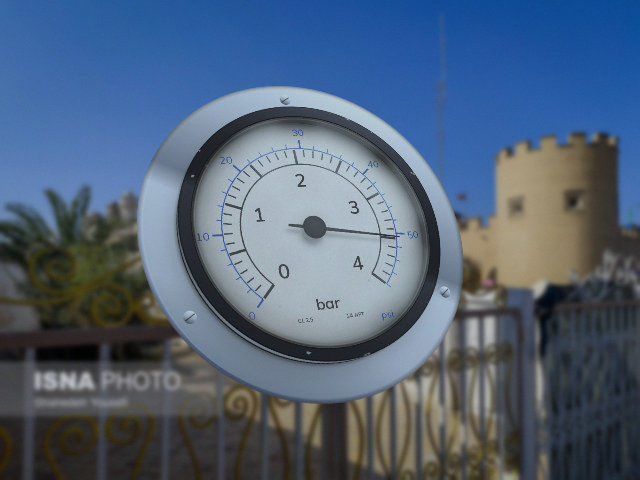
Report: 3.5bar
